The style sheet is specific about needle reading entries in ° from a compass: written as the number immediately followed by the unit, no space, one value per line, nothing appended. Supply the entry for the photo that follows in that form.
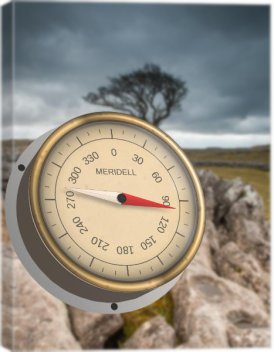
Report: 100°
